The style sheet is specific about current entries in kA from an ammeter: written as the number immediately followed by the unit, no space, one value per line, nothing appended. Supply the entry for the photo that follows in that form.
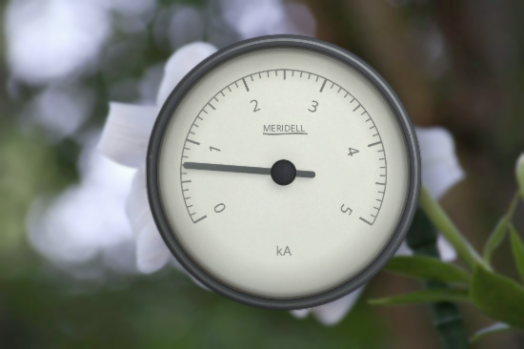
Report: 0.7kA
